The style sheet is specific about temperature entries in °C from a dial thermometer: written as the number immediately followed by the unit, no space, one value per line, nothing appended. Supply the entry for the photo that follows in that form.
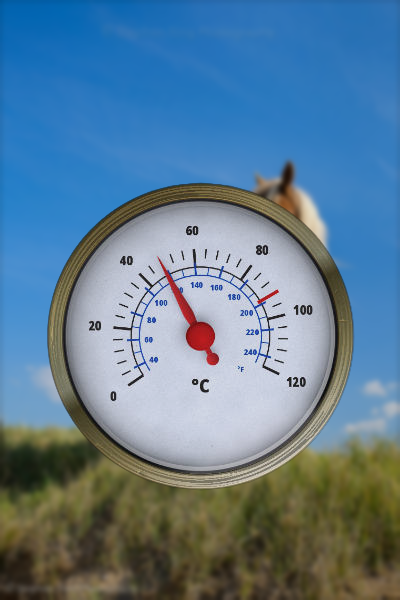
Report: 48°C
